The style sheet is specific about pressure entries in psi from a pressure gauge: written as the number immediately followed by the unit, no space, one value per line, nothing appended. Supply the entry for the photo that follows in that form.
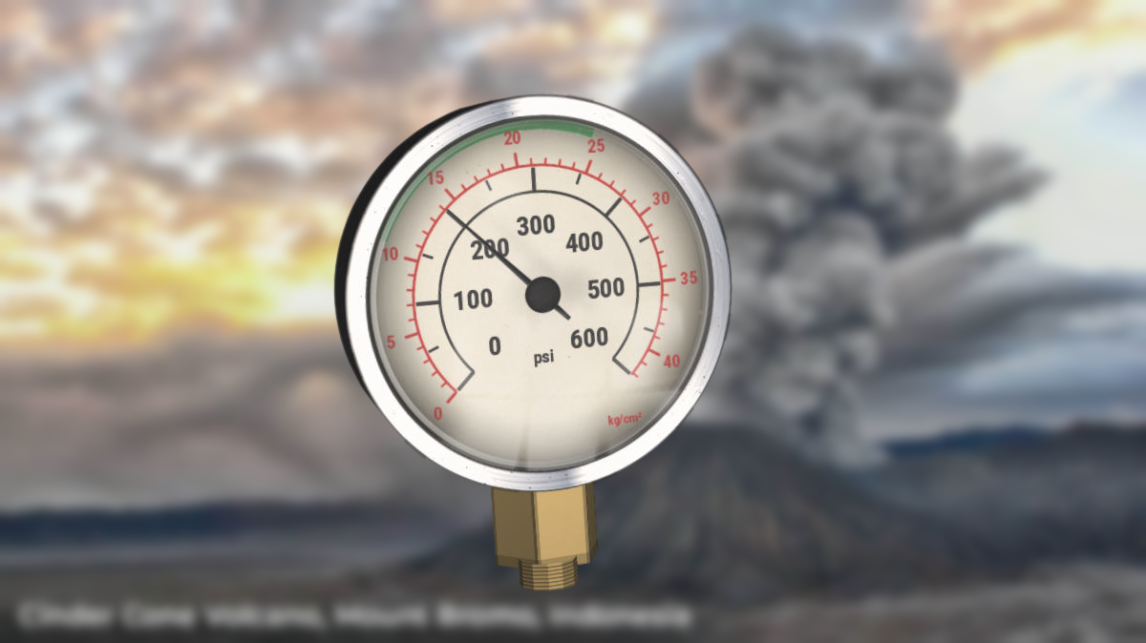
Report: 200psi
